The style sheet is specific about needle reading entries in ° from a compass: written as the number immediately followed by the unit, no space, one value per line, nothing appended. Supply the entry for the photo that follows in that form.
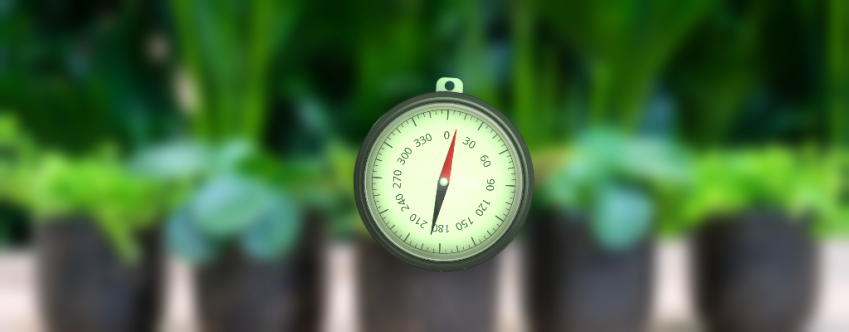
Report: 10°
